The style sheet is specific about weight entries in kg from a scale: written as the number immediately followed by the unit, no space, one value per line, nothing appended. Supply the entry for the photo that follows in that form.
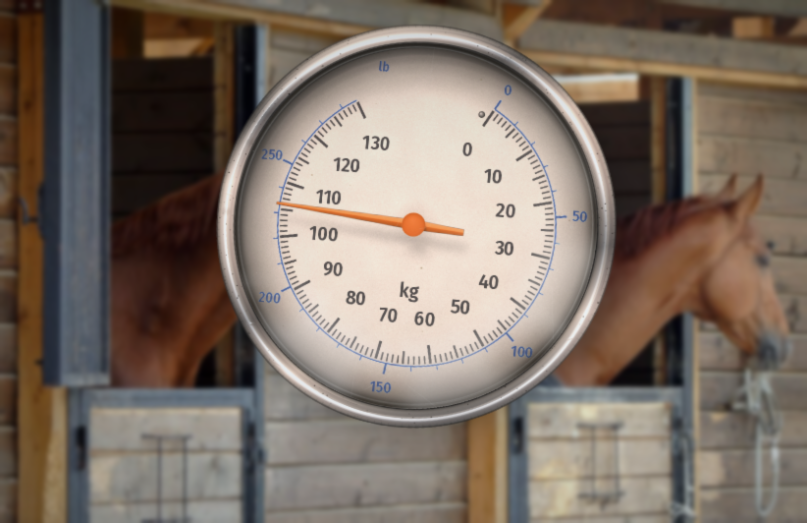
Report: 106kg
